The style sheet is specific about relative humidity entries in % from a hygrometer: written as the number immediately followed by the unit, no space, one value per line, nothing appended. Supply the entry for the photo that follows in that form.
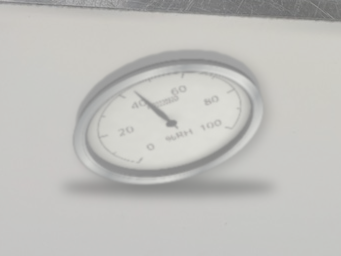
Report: 45%
